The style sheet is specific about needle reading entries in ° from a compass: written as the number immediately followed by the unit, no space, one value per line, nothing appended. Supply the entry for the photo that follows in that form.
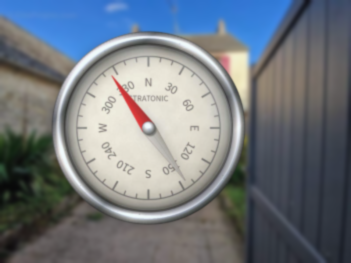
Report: 325°
